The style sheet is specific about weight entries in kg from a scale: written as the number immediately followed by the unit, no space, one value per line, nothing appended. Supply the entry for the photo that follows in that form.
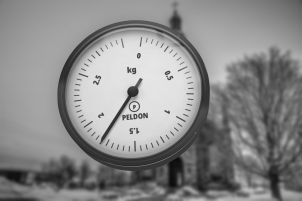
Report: 1.8kg
